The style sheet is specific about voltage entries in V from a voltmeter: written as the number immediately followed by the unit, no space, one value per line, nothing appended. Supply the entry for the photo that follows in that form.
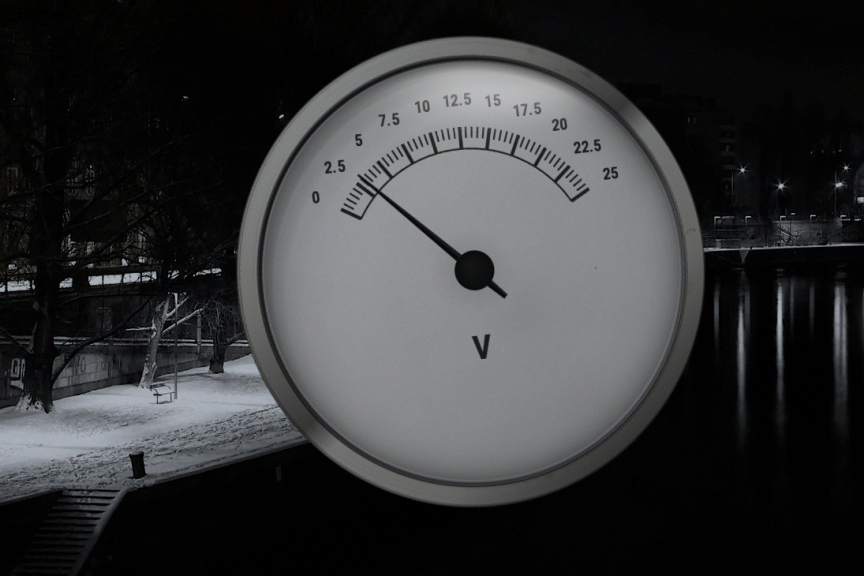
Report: 3V
